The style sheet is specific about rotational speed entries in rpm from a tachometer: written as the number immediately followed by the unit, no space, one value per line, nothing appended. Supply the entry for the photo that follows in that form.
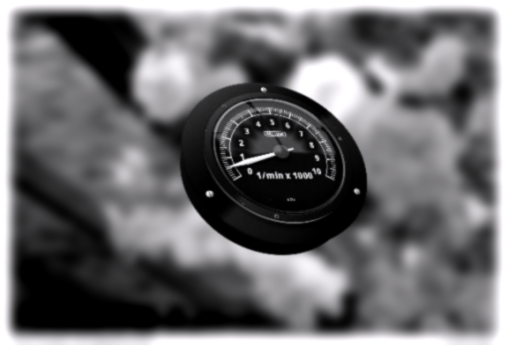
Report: 500rpm
